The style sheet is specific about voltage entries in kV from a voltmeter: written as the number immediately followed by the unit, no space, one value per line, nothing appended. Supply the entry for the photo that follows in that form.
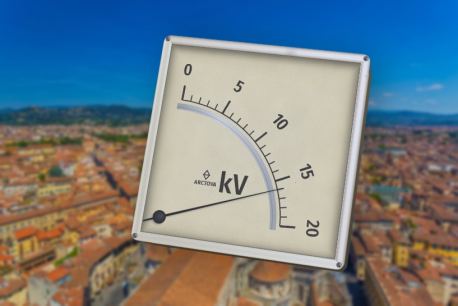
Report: 16kV
